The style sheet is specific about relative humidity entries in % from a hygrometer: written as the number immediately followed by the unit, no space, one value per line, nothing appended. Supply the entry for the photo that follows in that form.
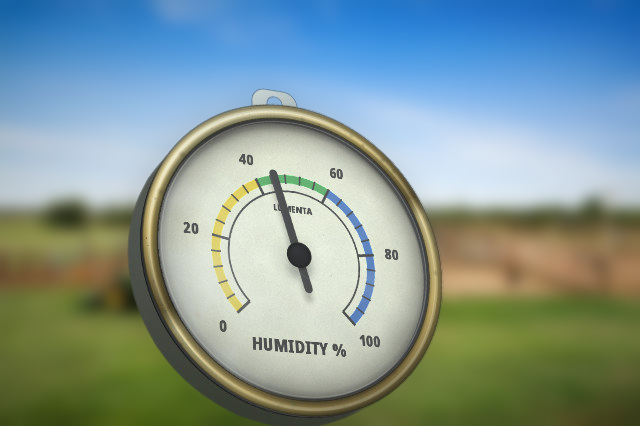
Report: 44%
